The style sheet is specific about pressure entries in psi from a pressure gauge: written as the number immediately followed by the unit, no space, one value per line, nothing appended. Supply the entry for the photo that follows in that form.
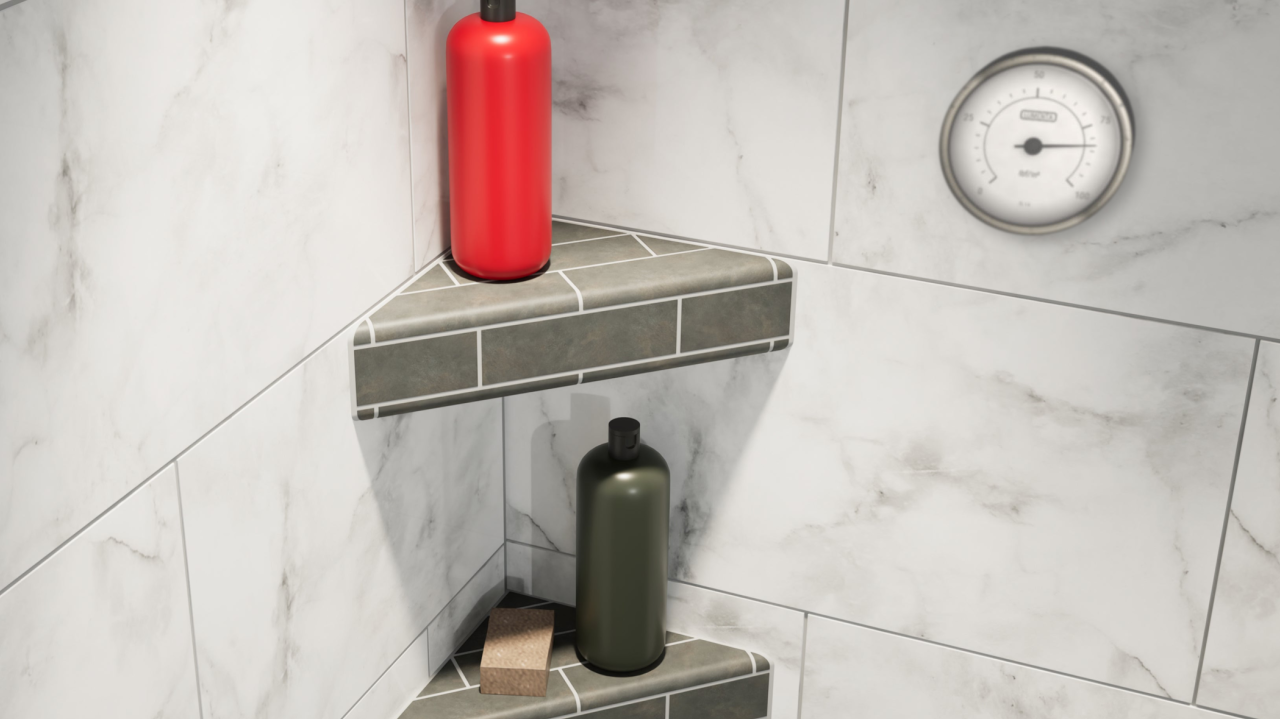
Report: 82.5psi
